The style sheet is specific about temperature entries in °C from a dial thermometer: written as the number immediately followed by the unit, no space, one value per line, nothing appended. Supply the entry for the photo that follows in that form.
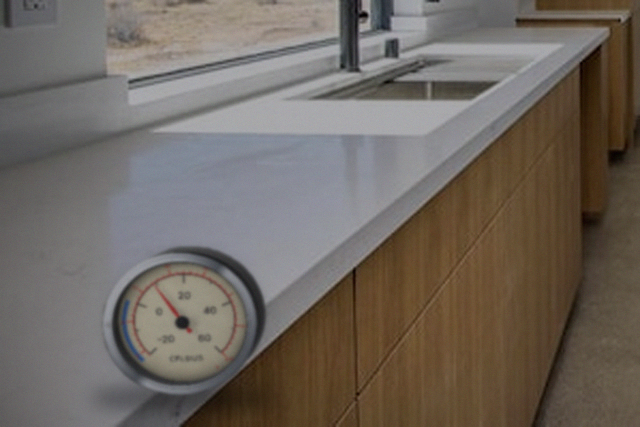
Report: 10°C
